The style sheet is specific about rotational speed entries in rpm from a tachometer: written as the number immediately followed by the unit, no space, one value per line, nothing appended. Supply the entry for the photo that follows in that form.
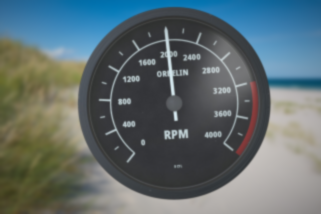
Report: 2000rpm
